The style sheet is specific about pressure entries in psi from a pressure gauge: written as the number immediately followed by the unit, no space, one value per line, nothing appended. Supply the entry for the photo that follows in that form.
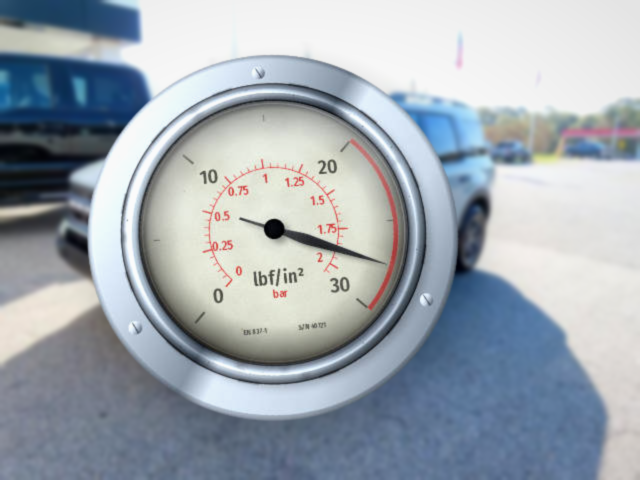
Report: 27.5psi
